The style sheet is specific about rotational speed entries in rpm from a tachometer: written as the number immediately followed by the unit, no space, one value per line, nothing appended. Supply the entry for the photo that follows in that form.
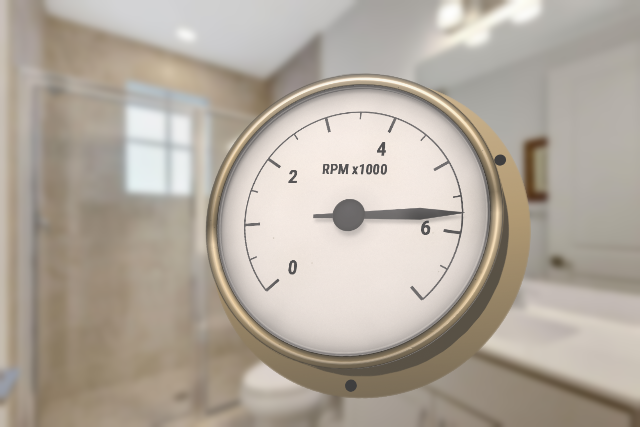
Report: 5750rpm
